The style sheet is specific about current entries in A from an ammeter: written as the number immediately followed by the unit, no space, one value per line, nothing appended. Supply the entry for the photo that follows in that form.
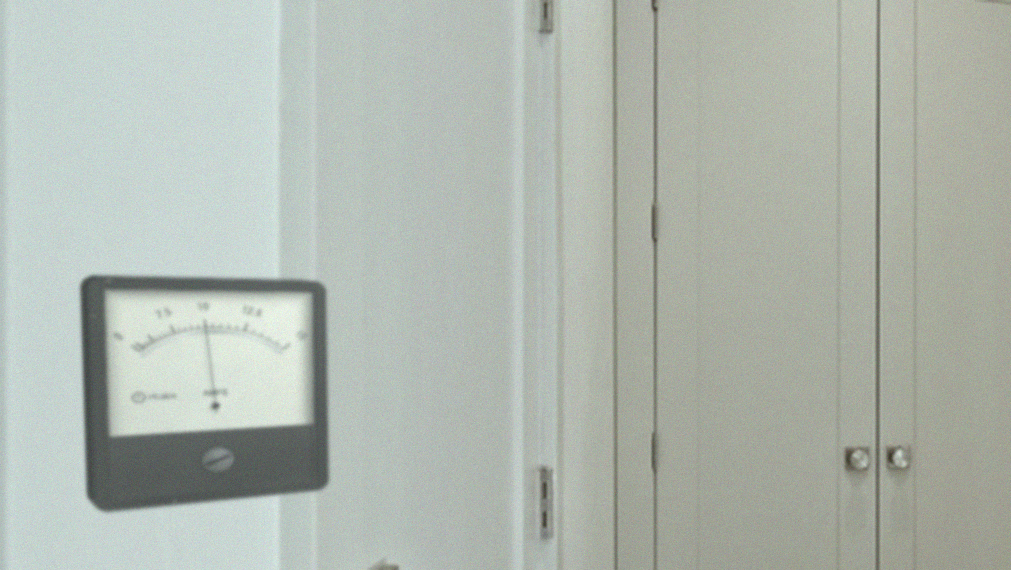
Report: 10A
